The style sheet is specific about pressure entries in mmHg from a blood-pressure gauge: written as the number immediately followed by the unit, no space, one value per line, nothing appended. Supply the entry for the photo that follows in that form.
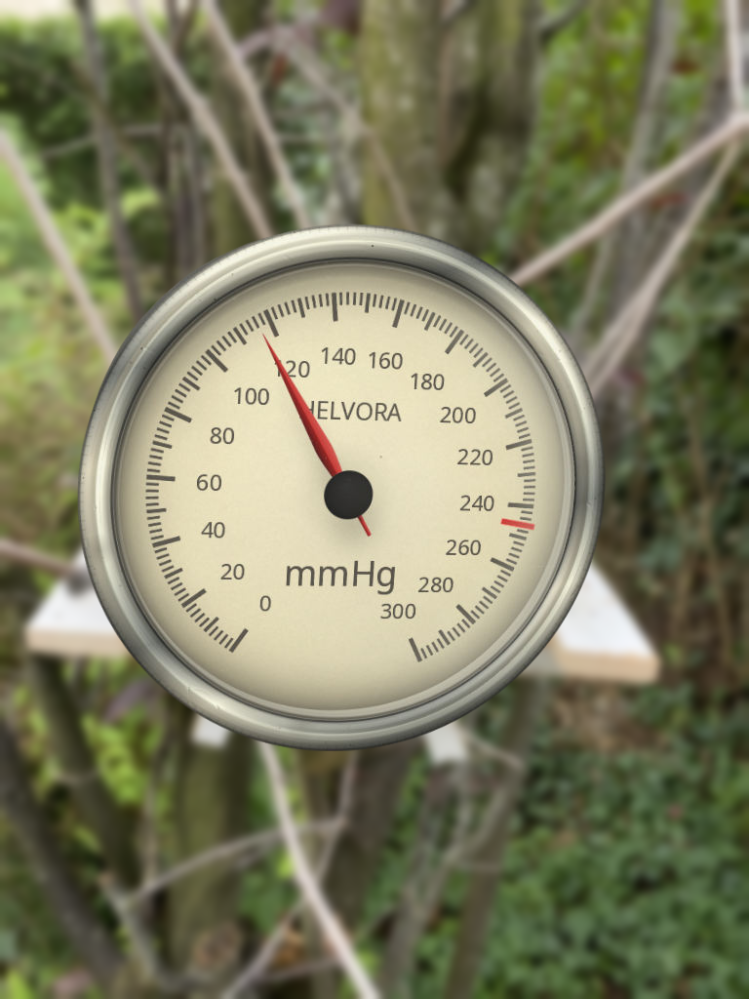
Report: 116mmHg
